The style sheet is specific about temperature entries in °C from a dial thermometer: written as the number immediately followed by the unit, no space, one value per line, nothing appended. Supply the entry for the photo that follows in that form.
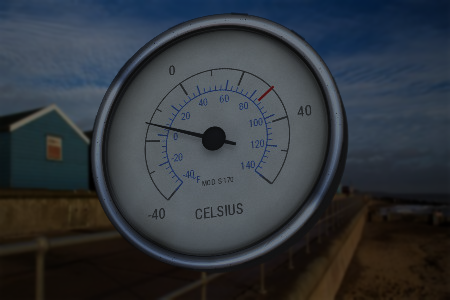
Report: -15°C
